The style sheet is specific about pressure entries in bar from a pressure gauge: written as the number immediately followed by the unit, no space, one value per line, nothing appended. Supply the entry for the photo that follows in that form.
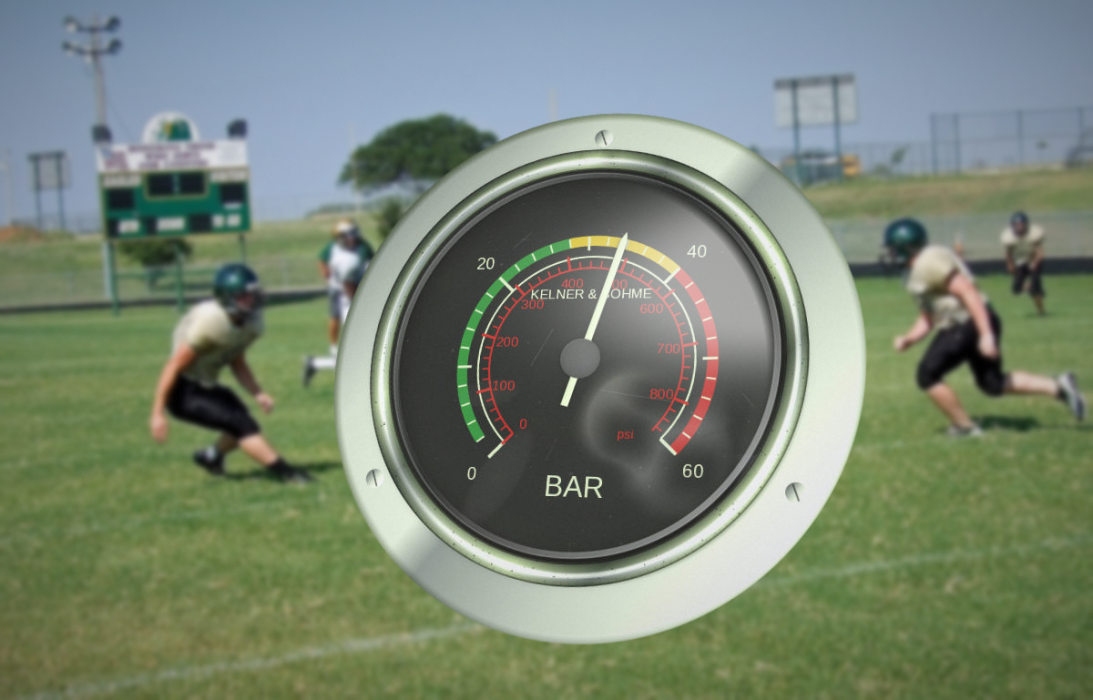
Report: 34bar
